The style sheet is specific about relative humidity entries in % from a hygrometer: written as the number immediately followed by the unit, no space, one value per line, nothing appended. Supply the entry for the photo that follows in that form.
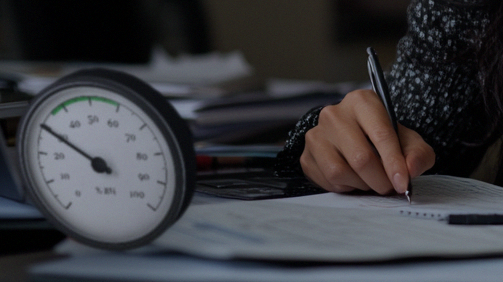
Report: 30%
